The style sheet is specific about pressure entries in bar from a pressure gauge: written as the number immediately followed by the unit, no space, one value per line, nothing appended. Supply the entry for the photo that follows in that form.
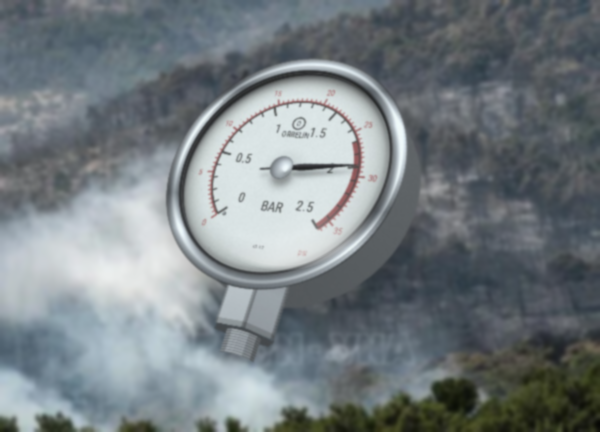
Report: 2bar
